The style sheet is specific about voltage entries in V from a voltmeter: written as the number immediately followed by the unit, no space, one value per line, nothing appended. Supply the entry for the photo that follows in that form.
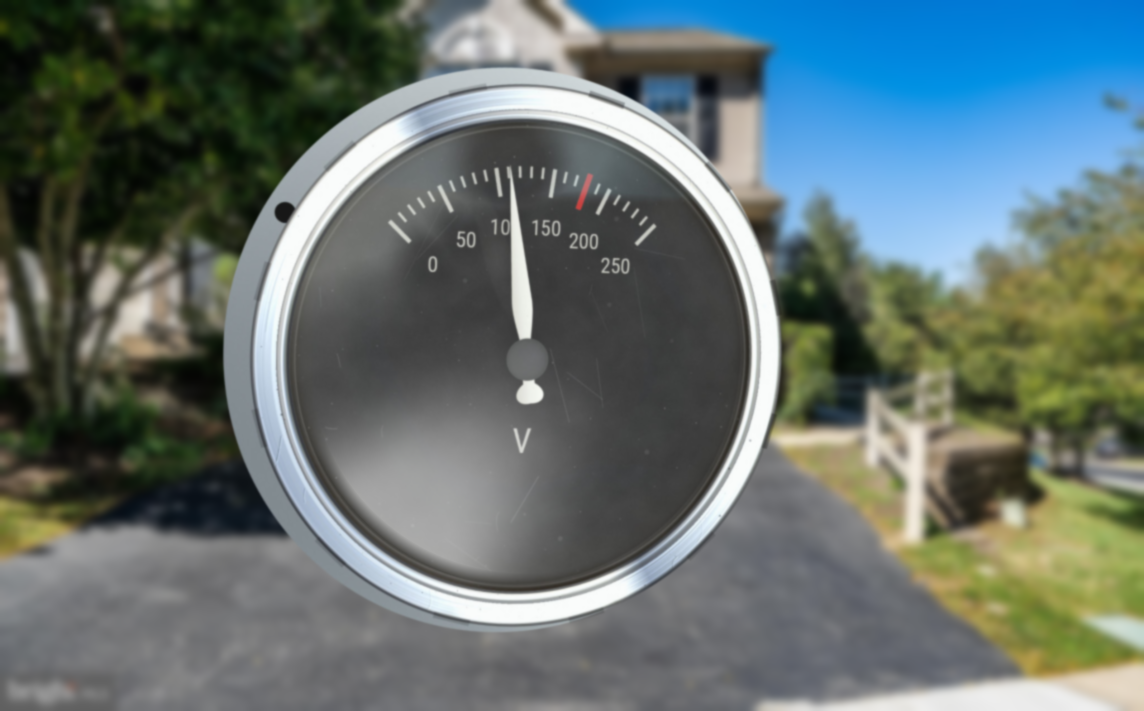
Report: 110V
